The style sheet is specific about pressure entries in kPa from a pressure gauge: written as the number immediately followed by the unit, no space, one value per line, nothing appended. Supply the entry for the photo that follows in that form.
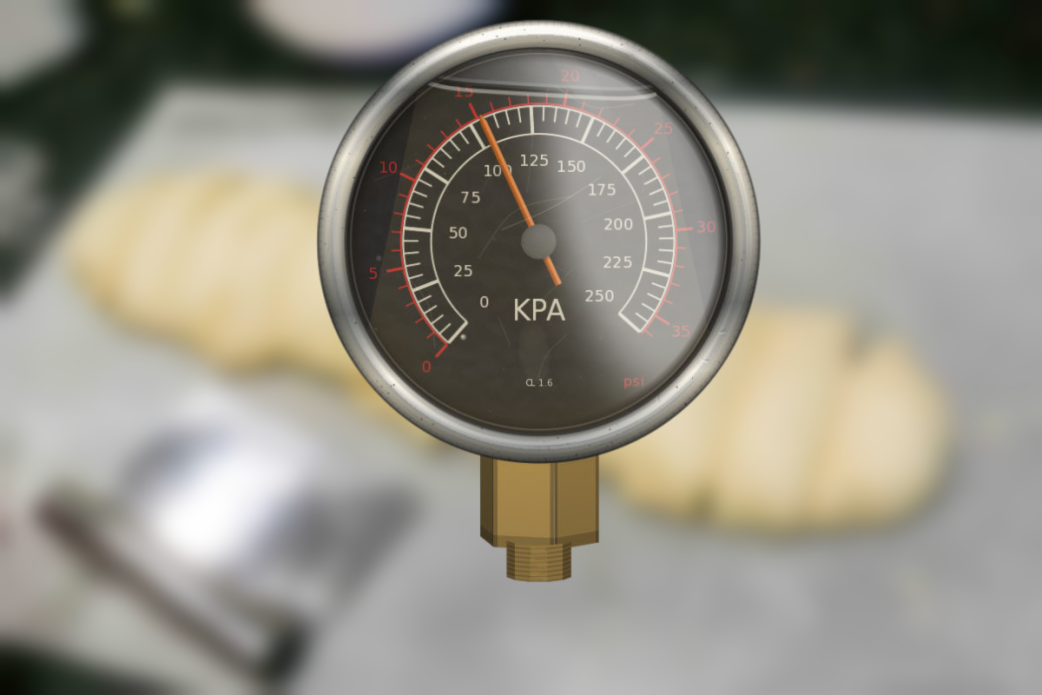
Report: 105kPa
